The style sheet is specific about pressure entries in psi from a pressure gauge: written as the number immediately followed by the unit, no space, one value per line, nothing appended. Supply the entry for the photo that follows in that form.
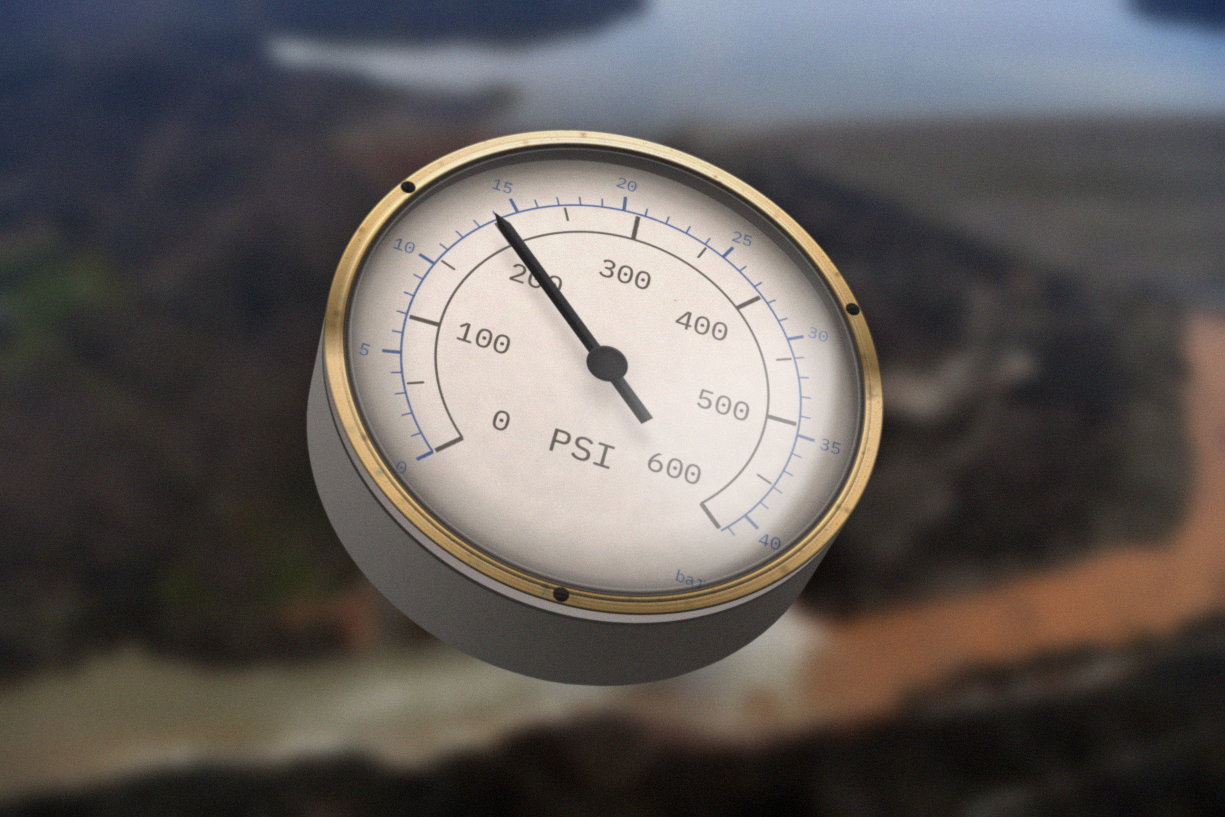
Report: 200psi
